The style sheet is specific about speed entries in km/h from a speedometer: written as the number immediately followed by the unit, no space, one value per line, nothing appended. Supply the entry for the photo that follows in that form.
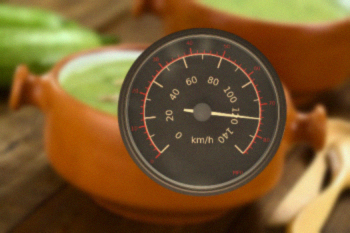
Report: 120km/h
